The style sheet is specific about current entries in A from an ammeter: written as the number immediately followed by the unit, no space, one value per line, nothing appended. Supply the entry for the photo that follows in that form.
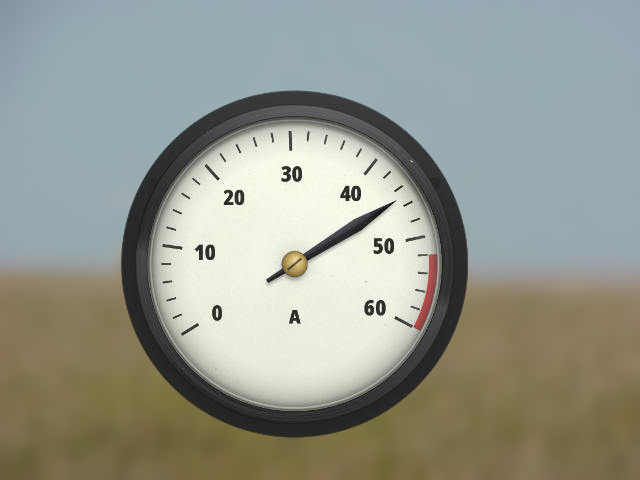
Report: 45A
